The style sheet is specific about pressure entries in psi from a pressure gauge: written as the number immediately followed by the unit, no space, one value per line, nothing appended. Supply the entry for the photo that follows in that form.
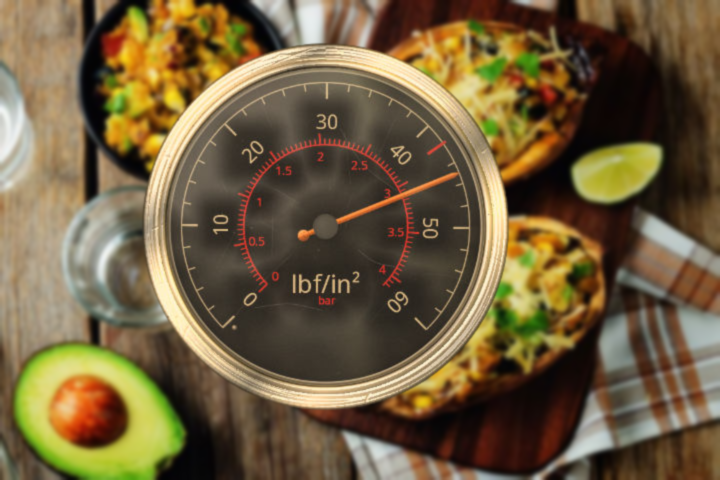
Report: 45psi
